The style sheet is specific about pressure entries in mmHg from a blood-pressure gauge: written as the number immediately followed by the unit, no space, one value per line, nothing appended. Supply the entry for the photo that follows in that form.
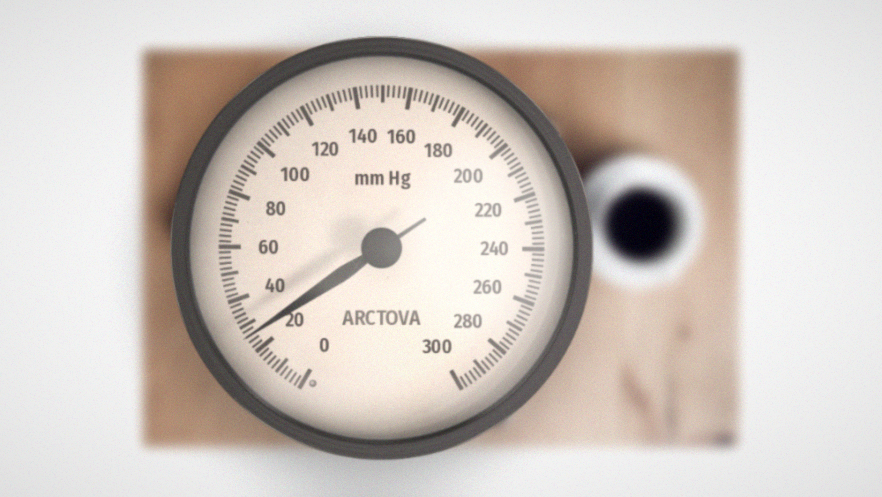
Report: 26mmHg
